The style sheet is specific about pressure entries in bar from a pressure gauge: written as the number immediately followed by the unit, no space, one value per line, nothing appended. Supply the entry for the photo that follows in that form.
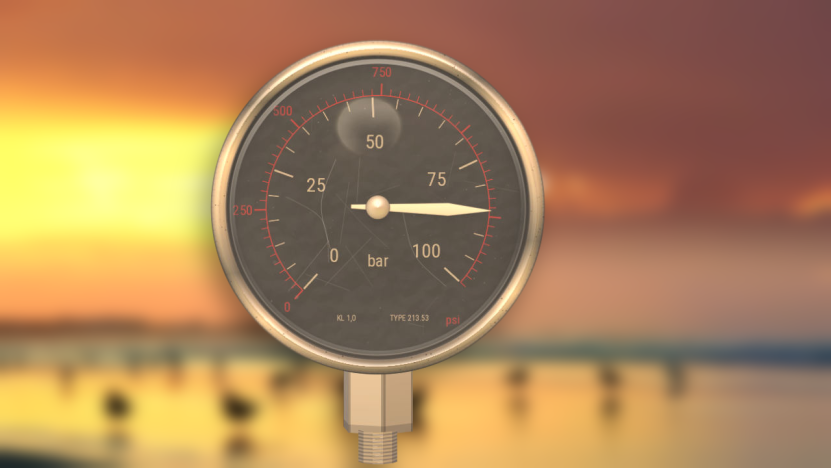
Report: 85bar
